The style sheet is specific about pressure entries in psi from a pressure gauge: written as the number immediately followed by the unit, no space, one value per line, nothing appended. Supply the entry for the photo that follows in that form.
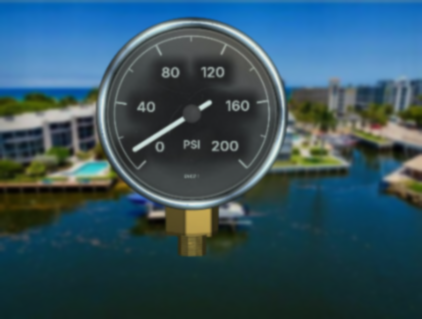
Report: 10psi
